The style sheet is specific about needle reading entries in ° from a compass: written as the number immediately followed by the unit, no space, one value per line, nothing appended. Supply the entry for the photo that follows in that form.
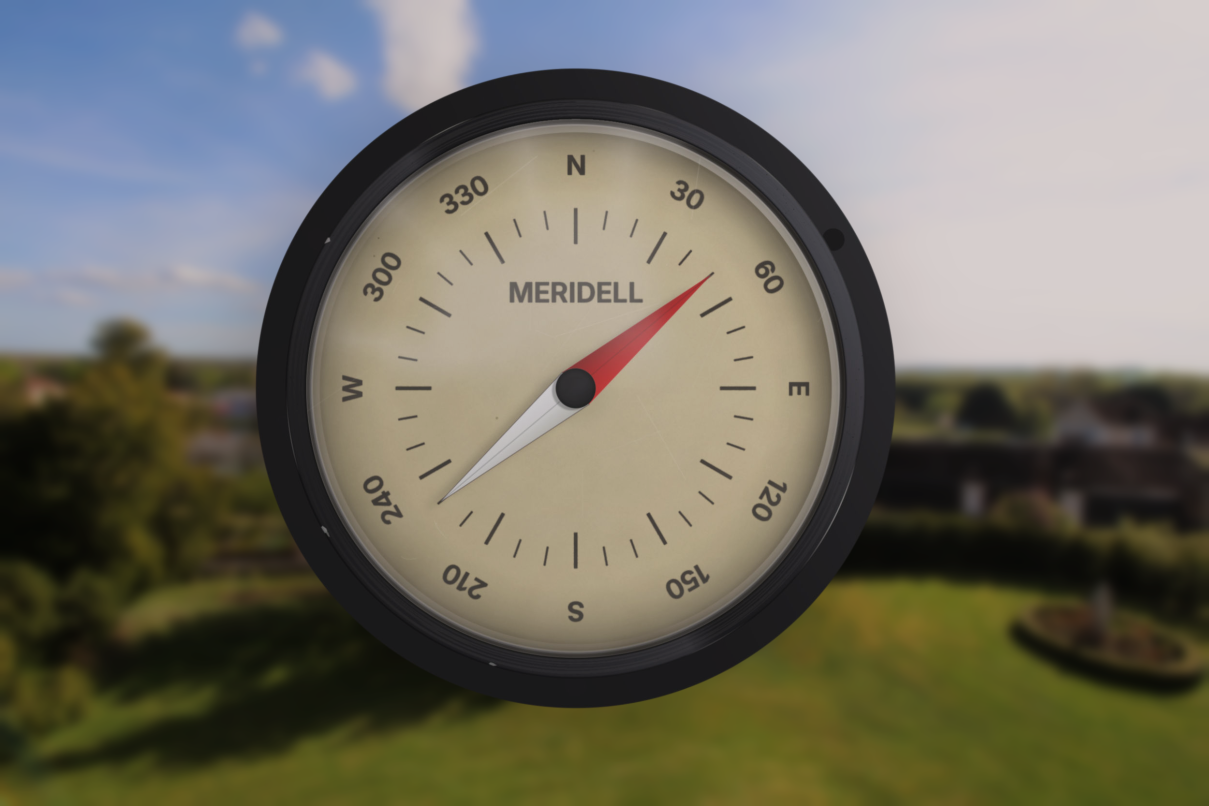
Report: 50°
